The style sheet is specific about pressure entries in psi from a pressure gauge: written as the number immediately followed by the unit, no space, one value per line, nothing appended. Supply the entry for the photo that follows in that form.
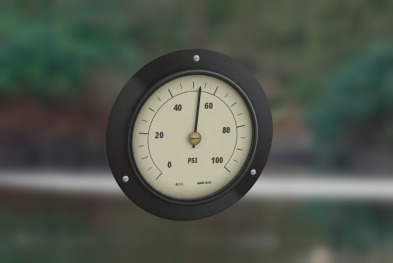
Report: 52.5psi
